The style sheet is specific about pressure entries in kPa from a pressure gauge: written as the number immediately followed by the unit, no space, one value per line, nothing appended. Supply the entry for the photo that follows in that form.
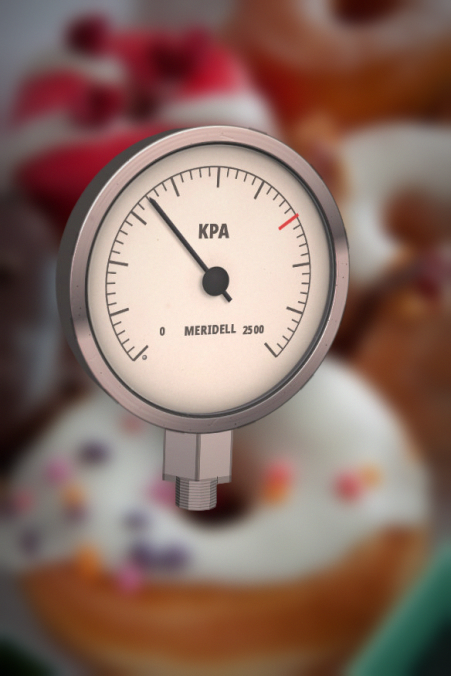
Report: 850kPa
